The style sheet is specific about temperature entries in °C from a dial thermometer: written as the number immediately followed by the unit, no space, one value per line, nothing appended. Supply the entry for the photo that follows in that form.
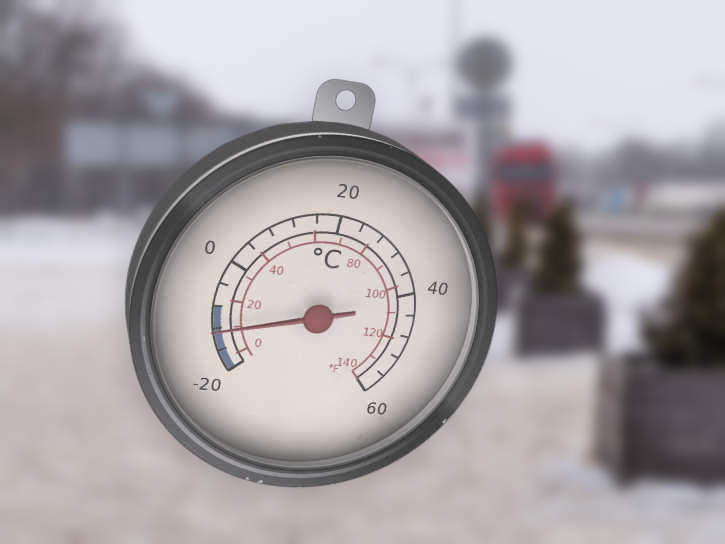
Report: -12°C
